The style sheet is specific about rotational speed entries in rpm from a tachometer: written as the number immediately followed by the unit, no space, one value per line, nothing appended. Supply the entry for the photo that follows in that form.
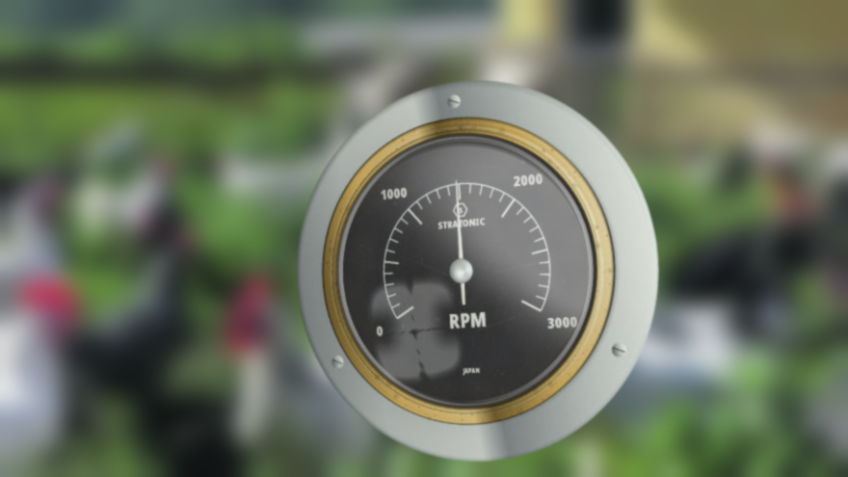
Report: 1500rpm
